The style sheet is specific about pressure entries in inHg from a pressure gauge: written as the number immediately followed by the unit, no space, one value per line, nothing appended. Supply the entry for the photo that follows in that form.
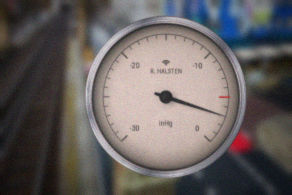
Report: -3inHg
